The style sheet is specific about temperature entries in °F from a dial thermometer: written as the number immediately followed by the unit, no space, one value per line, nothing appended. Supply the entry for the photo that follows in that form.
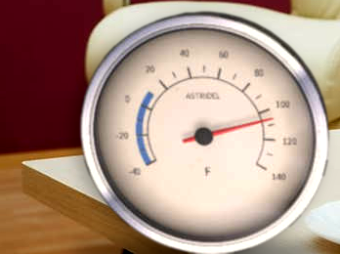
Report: 105°F
